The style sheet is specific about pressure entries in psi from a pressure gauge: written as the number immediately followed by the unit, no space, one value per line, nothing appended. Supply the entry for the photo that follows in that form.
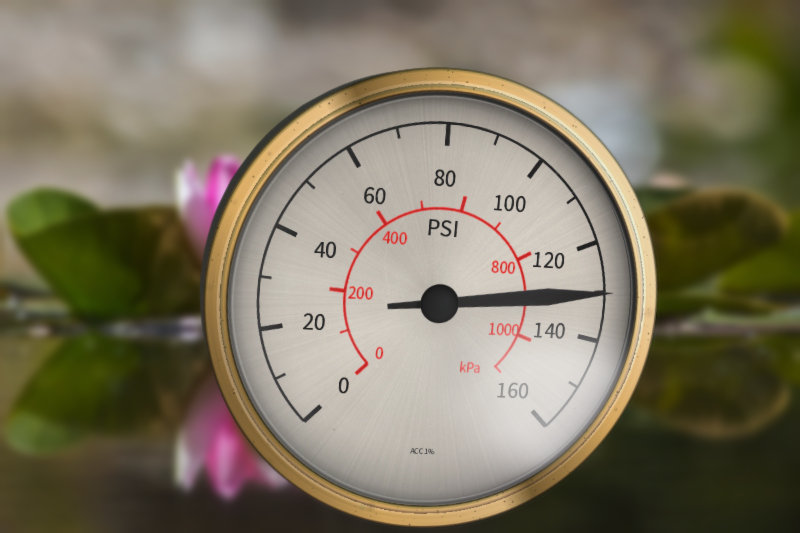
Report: 130psi
